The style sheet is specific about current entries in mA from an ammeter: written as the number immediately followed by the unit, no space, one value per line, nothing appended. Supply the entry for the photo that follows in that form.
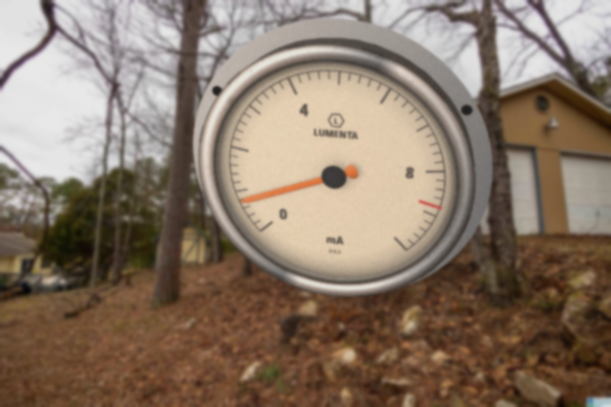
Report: 0.8mA
